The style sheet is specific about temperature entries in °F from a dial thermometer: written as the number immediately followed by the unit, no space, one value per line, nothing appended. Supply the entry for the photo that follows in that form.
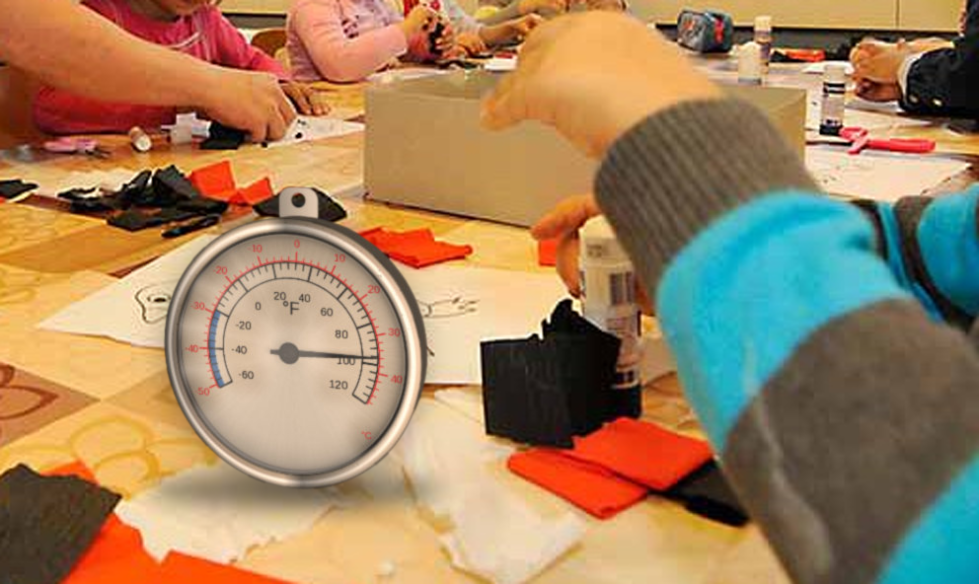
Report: 96°F
